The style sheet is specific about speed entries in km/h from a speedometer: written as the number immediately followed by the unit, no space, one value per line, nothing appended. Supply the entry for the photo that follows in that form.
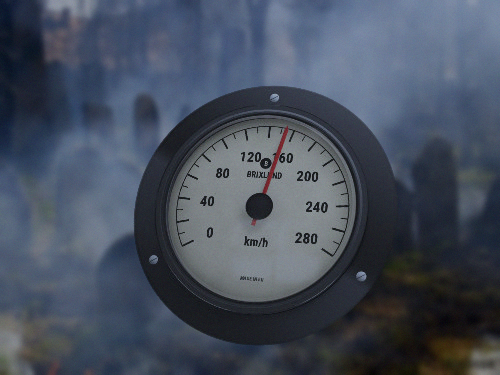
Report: 155km/h
